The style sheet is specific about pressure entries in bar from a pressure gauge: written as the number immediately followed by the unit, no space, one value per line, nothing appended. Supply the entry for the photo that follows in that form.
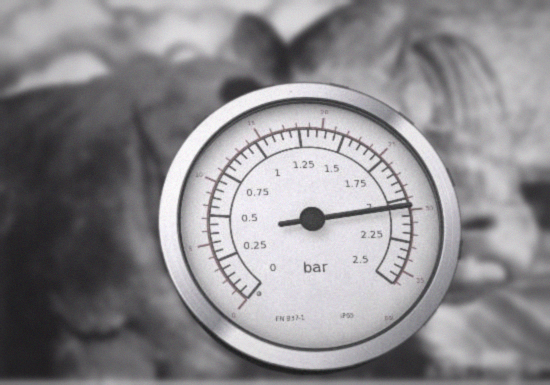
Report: 2.05bar
